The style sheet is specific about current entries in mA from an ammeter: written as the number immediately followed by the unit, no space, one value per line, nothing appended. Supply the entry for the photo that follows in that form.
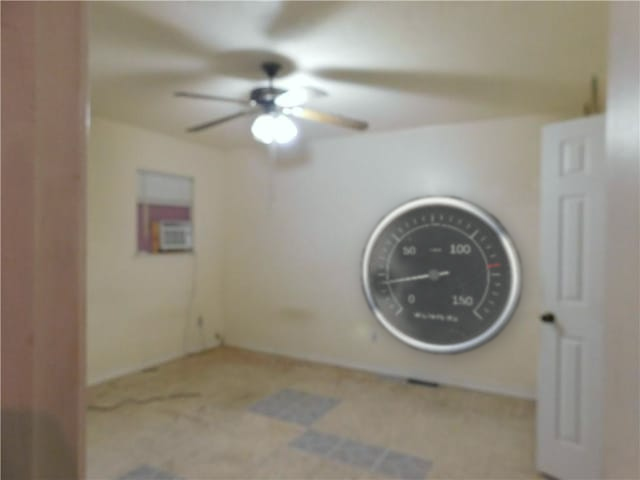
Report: 20mA
